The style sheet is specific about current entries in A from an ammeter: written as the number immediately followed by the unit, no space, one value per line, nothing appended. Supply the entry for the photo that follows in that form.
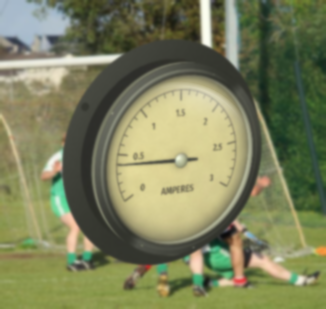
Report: 0.4A
